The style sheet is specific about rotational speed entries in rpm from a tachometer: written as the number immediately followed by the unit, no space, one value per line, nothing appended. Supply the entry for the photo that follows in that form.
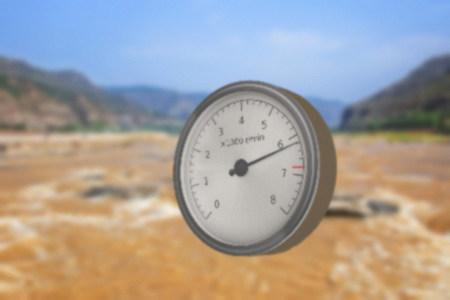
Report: 6200rpm
